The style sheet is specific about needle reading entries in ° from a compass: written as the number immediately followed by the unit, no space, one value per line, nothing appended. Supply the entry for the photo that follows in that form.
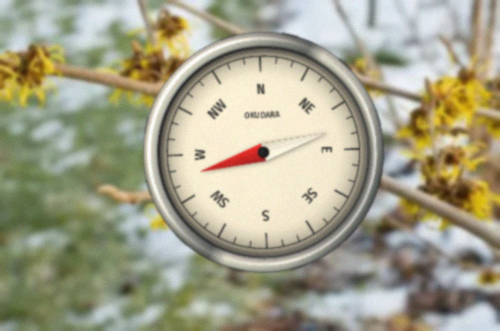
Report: 255°
